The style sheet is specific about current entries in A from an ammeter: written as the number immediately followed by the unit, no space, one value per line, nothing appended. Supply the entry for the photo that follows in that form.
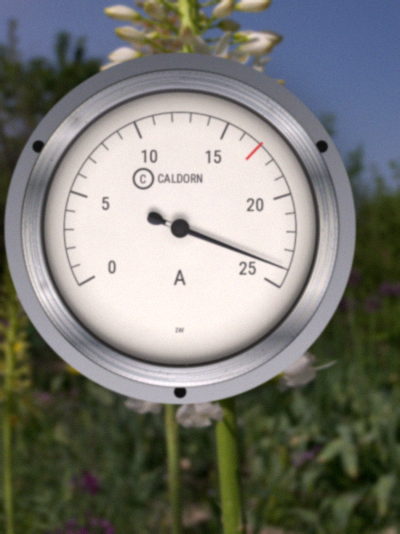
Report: 24A
